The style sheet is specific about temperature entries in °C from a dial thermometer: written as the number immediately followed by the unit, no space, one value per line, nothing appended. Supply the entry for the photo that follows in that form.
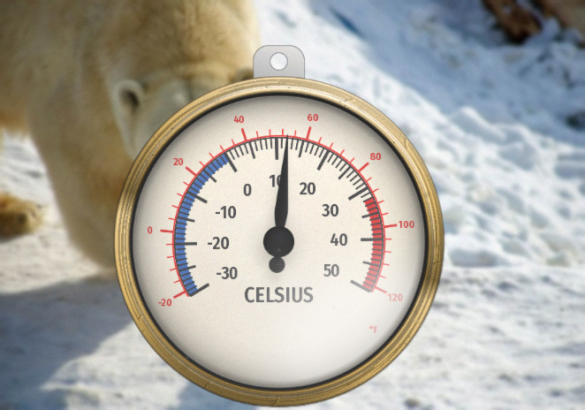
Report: 12°C
